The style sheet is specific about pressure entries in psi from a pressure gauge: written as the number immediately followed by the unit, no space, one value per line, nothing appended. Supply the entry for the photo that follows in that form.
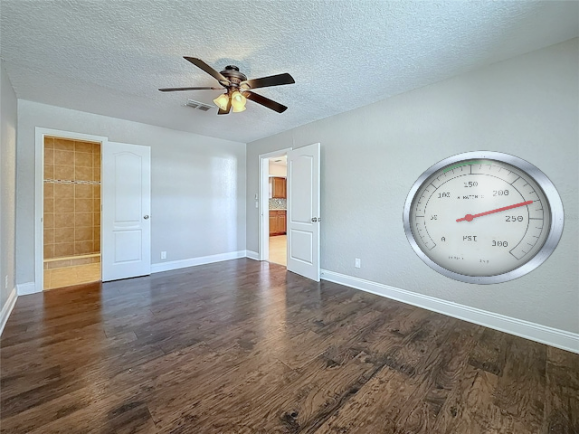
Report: 230psi
